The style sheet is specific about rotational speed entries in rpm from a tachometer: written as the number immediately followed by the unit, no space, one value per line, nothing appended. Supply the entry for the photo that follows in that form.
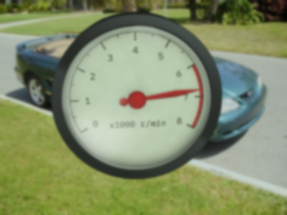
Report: 6750rpm
